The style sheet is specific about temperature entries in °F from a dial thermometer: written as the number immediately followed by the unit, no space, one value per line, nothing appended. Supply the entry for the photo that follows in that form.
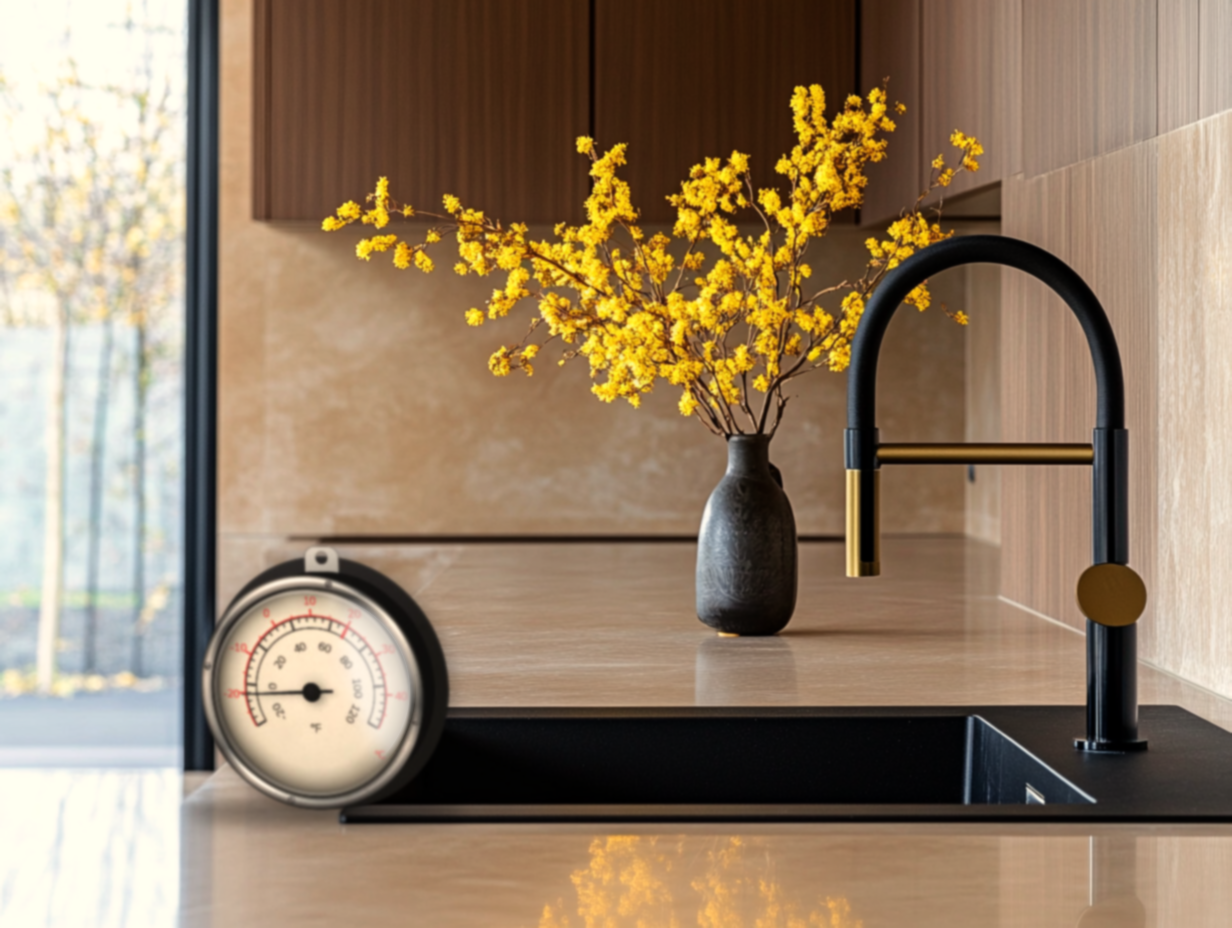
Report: -4°F
